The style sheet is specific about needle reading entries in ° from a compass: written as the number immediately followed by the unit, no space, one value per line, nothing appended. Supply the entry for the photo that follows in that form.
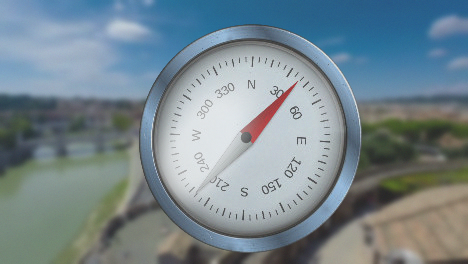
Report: 40°
